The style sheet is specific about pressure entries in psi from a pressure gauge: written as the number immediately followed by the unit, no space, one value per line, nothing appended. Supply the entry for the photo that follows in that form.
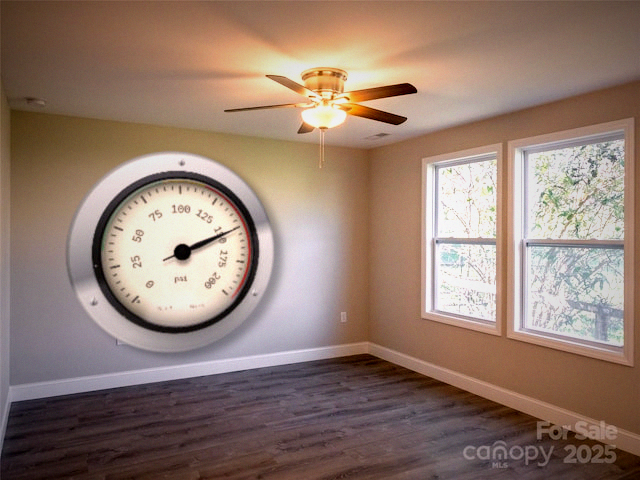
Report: 150psi
